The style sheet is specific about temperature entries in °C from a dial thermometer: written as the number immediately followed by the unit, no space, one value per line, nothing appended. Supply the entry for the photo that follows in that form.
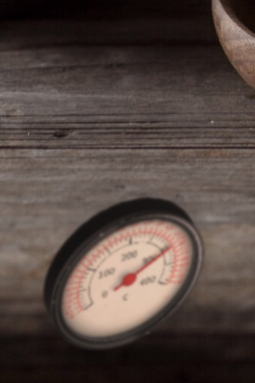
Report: 300°C
